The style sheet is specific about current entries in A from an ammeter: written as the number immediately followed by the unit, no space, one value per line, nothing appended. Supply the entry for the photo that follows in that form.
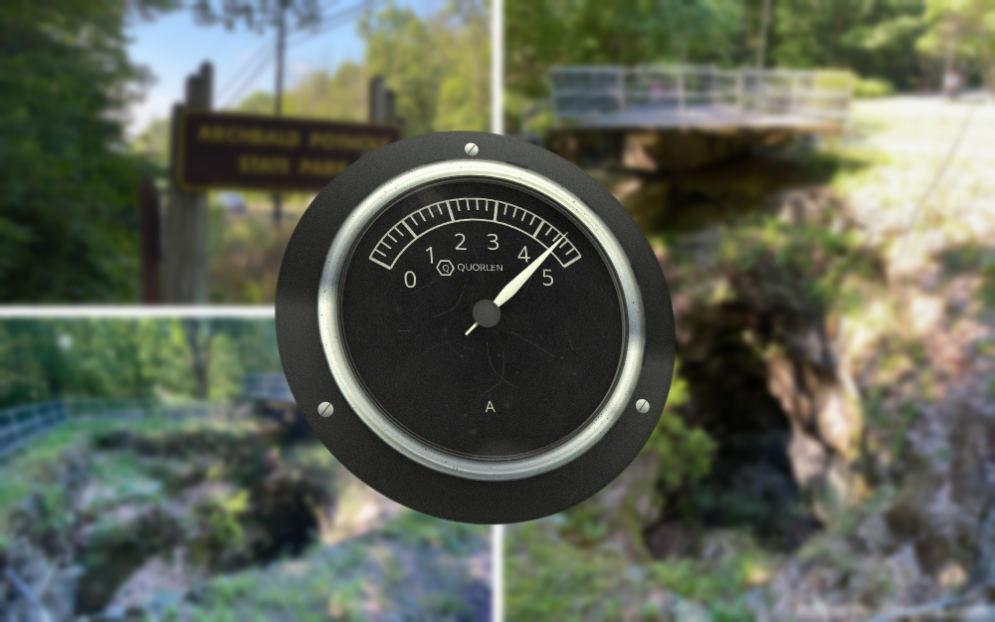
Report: 4.5A
